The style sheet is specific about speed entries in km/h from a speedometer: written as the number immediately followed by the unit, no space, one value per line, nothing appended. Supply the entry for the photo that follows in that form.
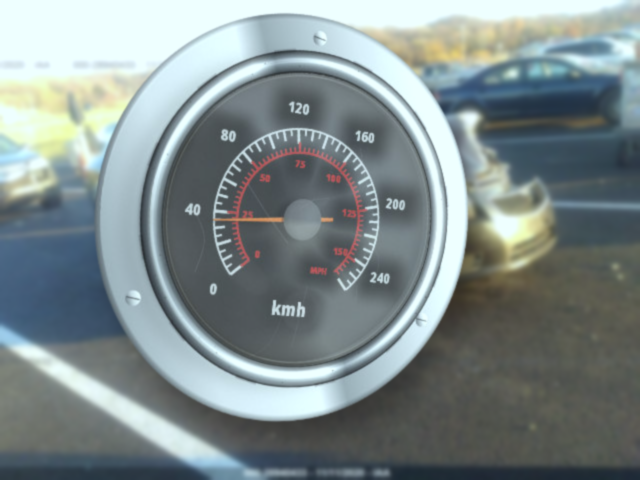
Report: 35km/h
